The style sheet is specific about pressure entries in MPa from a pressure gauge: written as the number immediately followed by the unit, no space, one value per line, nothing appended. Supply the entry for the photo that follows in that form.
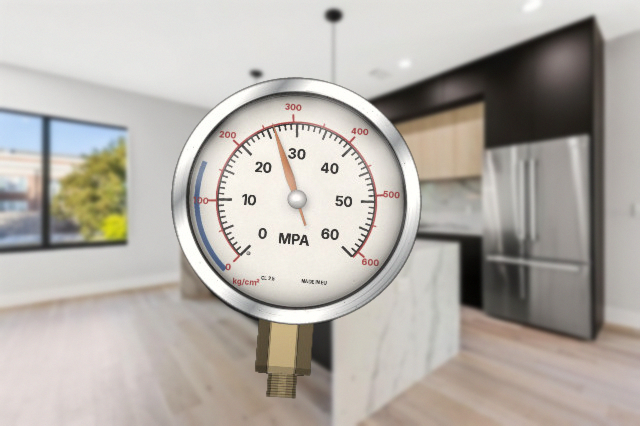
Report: 26MPa
